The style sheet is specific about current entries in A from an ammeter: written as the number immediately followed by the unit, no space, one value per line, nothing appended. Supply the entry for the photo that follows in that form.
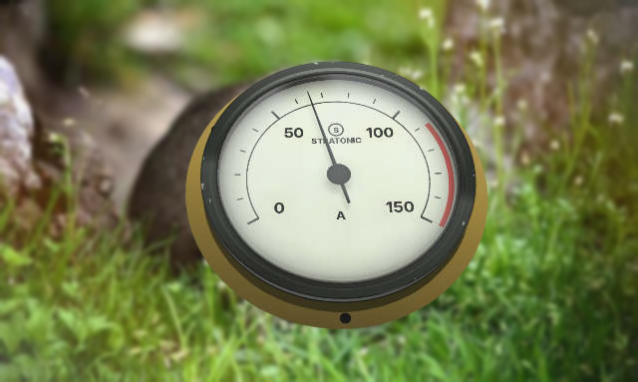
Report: 65A
